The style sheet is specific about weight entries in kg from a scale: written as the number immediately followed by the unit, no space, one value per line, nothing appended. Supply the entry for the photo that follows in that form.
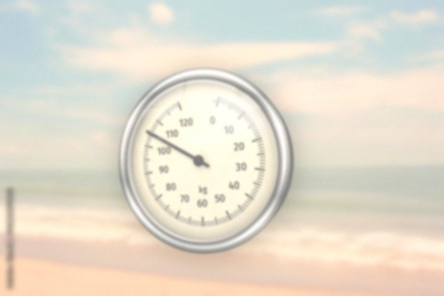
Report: 105kg
